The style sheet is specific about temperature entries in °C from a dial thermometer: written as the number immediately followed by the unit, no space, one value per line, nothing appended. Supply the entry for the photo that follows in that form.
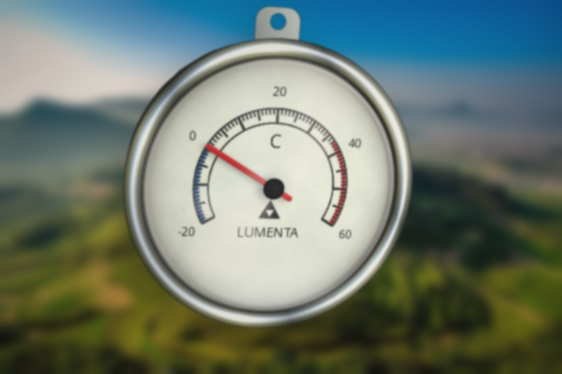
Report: 0°C
